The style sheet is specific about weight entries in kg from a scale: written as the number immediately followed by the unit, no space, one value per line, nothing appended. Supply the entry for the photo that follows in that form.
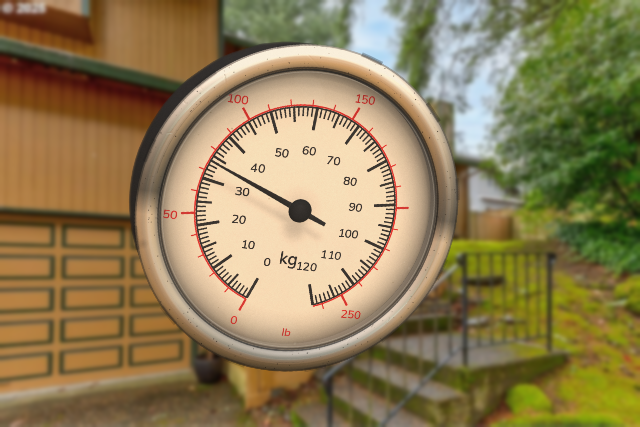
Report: 34kg
